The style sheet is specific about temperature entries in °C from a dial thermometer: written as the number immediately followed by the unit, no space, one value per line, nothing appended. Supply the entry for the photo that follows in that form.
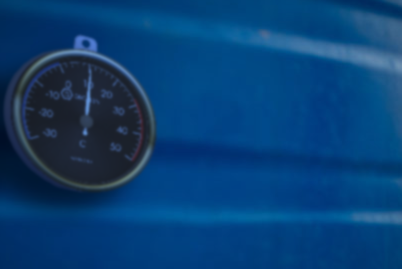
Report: 10°C
